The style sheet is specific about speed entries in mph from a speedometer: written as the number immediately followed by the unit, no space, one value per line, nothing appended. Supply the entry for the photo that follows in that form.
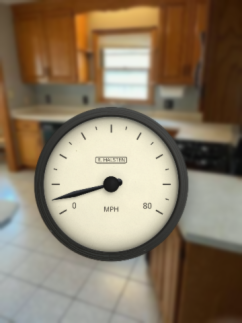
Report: 5mph
